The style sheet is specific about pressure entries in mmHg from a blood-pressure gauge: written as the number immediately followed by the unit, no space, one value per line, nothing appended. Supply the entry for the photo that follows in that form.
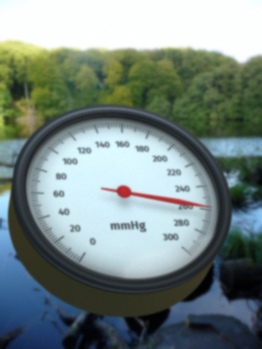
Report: 260mmHg
